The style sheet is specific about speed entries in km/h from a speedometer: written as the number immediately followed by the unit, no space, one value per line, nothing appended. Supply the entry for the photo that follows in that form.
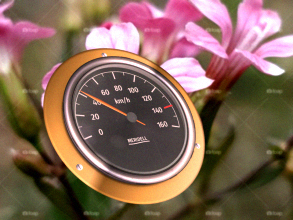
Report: 40km/h
